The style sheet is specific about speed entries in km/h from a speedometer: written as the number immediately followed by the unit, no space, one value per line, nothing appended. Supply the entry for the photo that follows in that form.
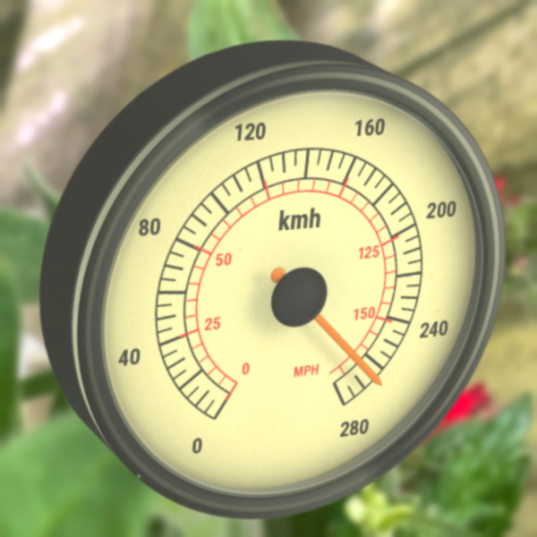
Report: 265km/h
